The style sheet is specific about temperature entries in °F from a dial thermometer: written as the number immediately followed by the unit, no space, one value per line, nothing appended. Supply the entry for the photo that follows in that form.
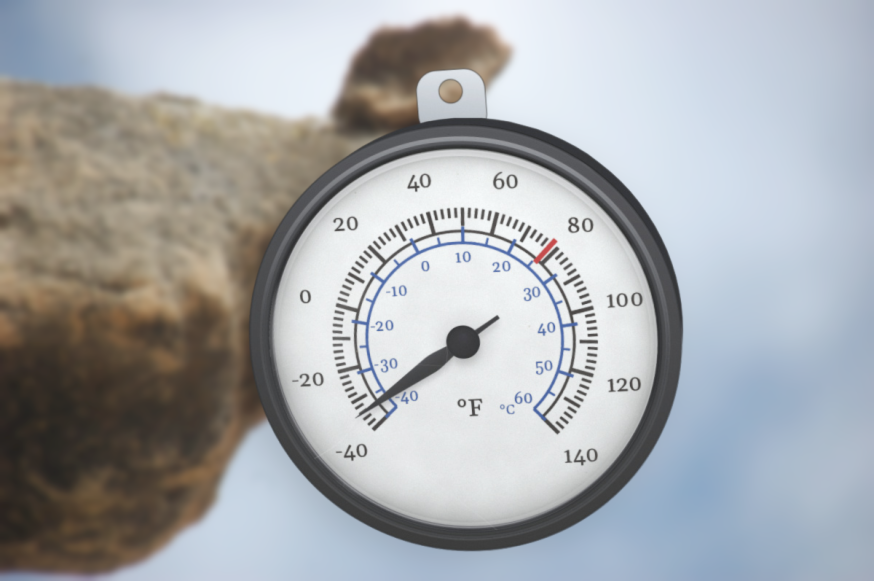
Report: -34°F
